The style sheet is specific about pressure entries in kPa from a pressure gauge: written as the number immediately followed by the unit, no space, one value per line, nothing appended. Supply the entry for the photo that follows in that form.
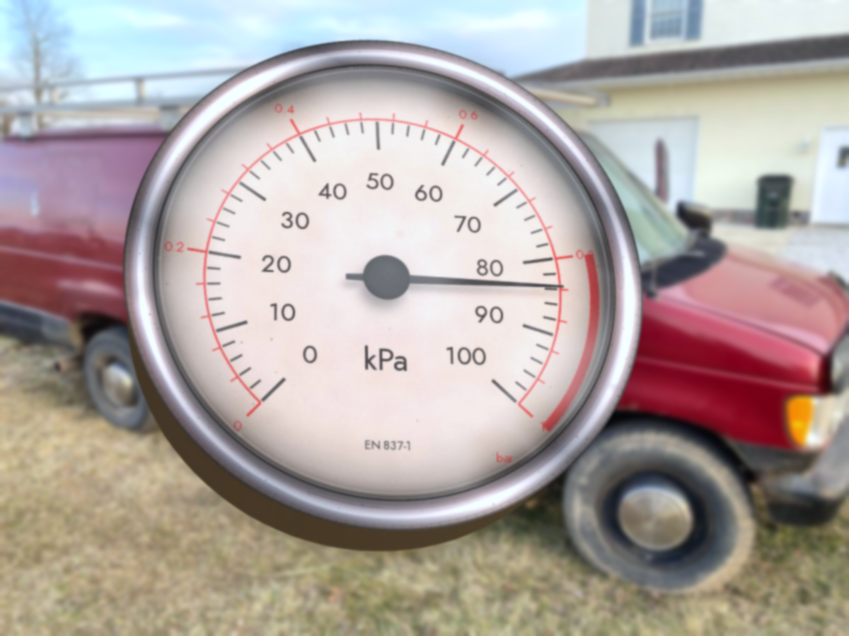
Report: 84kPa
